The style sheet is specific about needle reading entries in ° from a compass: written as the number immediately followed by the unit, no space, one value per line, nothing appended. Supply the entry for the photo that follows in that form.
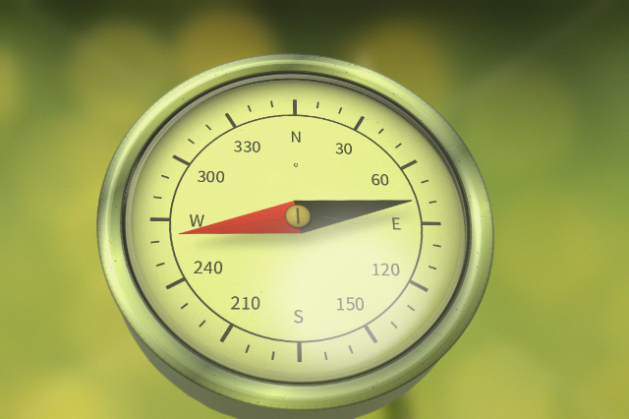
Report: 260°
